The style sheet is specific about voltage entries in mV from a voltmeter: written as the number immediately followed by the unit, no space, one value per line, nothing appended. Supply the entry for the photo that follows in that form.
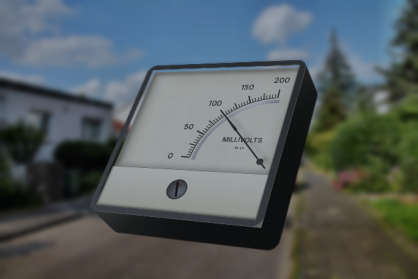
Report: 100mV
